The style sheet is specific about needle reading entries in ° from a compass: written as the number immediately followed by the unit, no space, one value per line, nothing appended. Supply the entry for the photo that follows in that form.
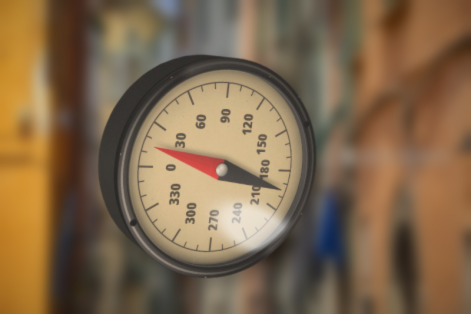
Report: 15°
